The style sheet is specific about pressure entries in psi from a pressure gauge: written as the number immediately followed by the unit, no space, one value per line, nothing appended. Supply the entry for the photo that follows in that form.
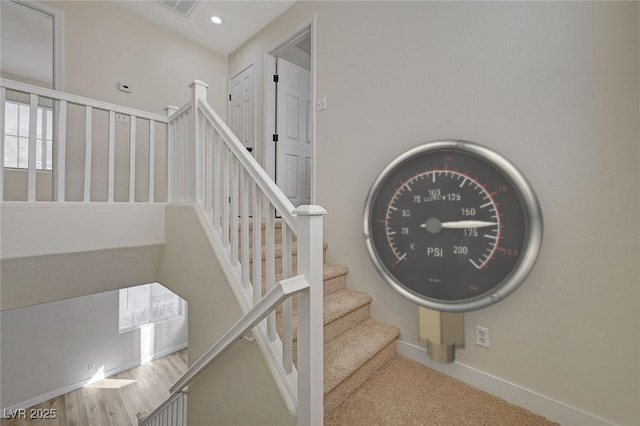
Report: 165psi
